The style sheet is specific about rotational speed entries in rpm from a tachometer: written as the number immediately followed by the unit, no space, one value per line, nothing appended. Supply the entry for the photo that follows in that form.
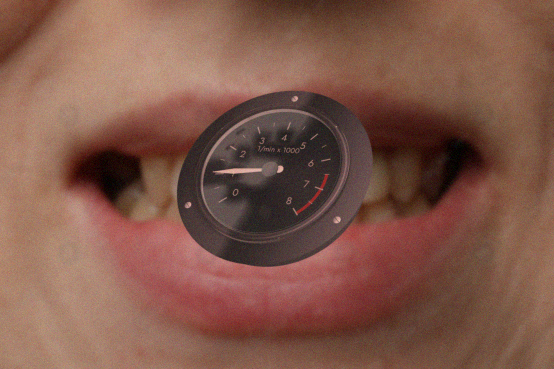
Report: 1000rpm
